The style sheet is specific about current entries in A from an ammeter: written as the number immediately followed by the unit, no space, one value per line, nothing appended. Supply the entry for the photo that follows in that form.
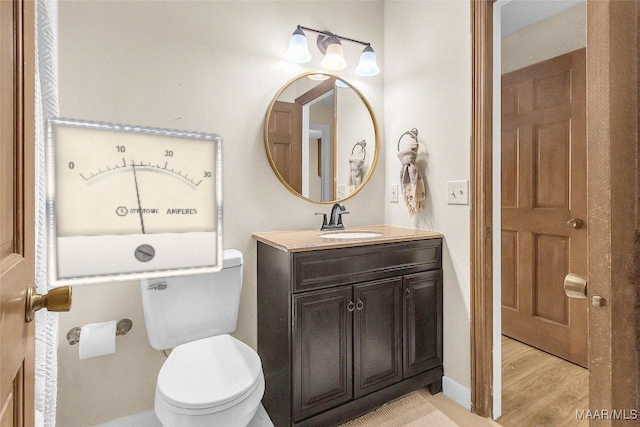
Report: 12A
